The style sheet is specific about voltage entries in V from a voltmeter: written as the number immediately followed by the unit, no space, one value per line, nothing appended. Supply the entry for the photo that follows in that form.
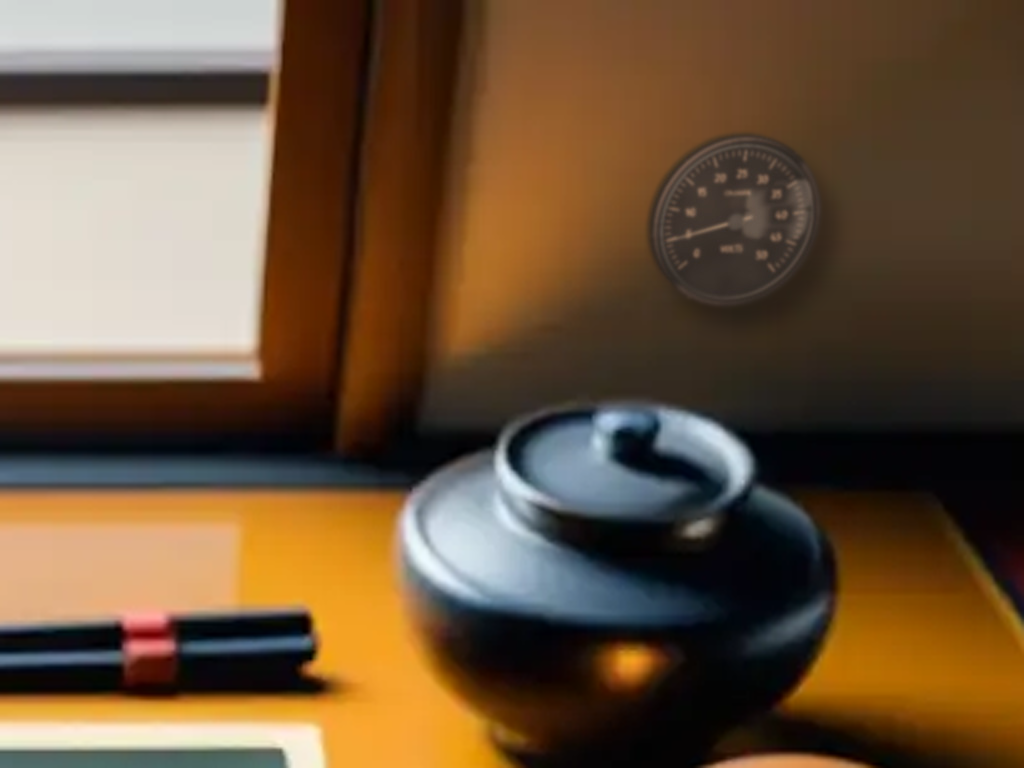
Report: 5V
